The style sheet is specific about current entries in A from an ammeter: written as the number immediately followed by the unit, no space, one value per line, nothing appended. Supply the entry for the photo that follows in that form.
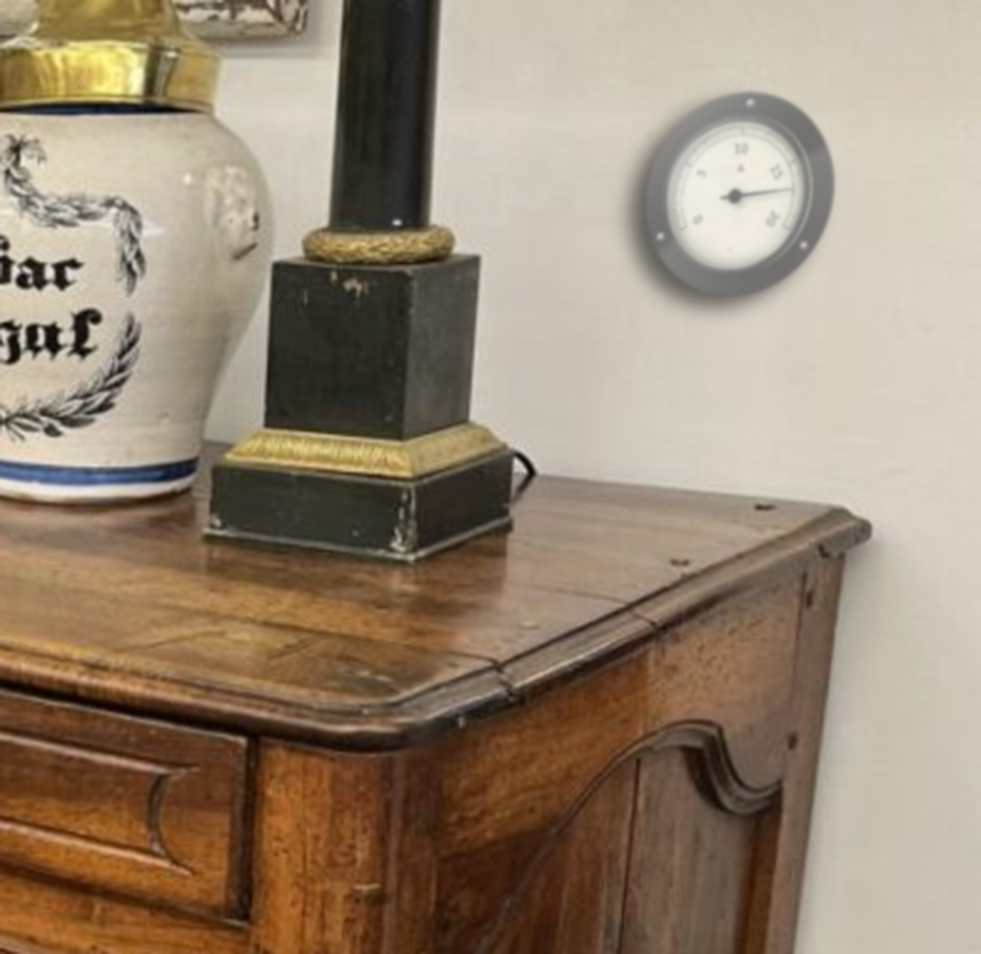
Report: 17A
